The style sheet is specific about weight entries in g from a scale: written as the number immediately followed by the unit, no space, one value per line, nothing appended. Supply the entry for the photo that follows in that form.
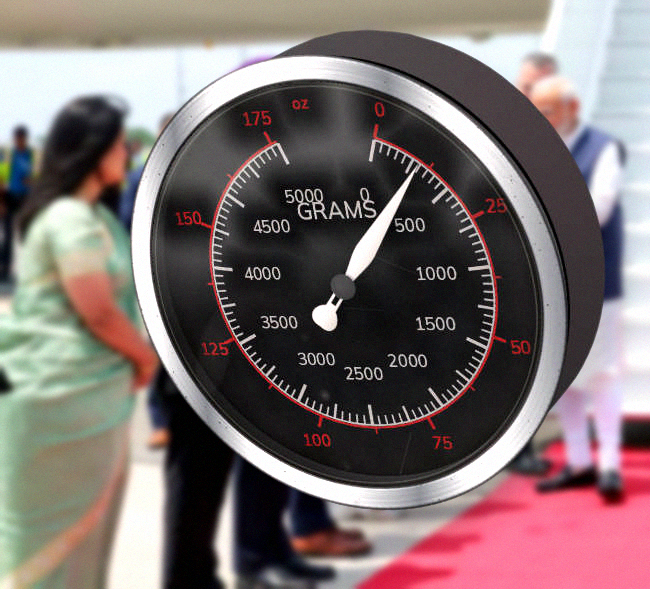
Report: 300g
